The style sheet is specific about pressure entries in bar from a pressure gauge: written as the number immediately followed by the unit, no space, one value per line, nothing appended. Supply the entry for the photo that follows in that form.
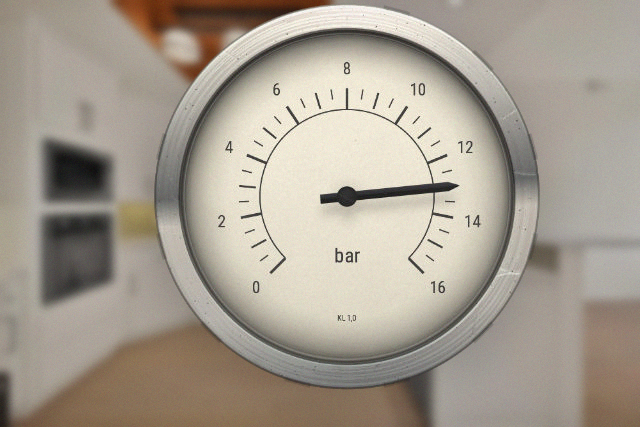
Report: 13bar
